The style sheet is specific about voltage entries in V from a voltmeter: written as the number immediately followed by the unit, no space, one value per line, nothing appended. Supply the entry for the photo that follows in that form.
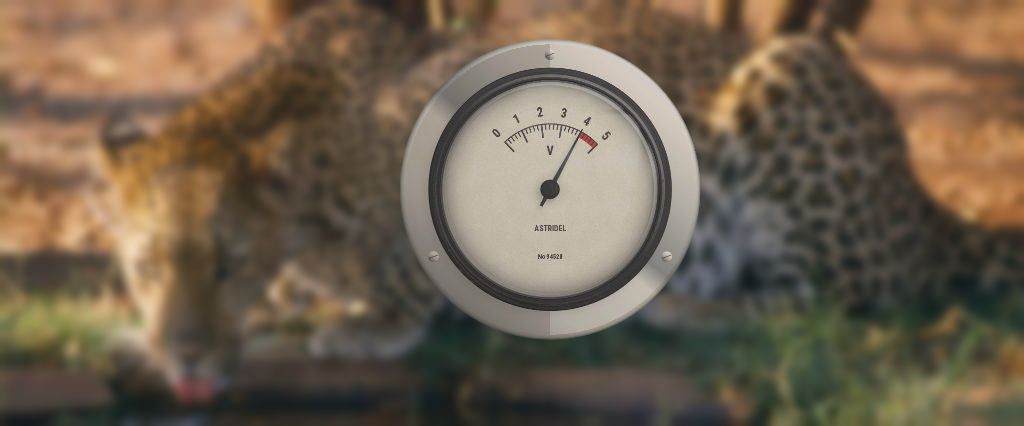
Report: 4V
